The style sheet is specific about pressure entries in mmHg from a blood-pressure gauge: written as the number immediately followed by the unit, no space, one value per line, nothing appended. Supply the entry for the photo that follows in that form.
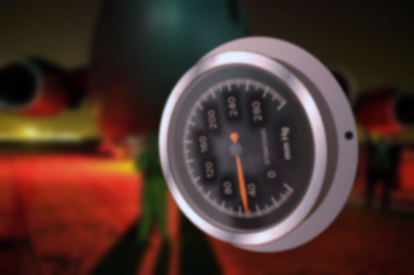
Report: 50mmHg
